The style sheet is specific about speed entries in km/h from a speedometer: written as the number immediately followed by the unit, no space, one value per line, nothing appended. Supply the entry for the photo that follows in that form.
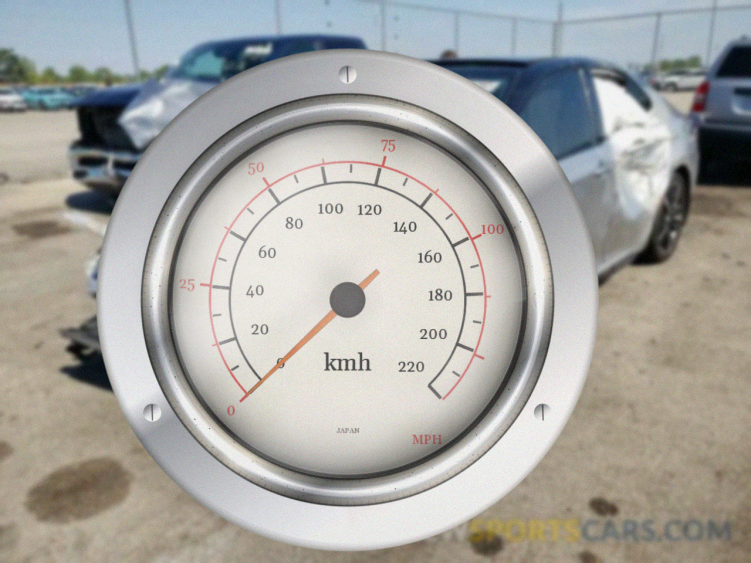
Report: 0km/h
